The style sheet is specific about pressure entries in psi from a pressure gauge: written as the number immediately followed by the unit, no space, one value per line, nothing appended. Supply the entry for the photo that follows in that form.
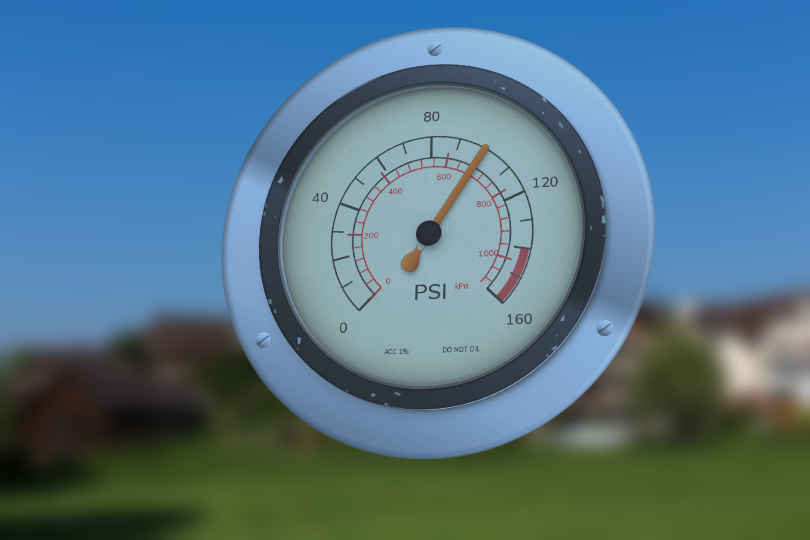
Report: 100psi
